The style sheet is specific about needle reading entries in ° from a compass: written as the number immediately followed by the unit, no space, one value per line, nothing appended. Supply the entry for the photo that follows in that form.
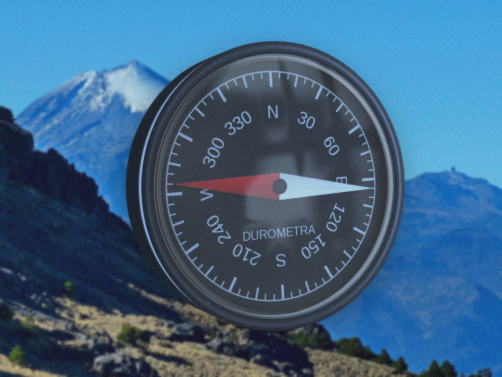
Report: 275°
